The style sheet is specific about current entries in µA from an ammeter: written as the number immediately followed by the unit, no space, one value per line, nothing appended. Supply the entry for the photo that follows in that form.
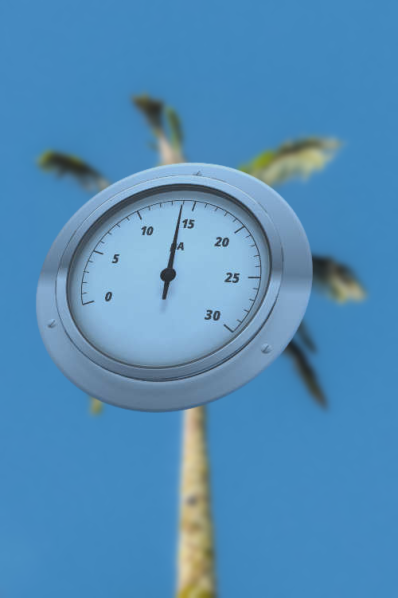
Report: 14µA
